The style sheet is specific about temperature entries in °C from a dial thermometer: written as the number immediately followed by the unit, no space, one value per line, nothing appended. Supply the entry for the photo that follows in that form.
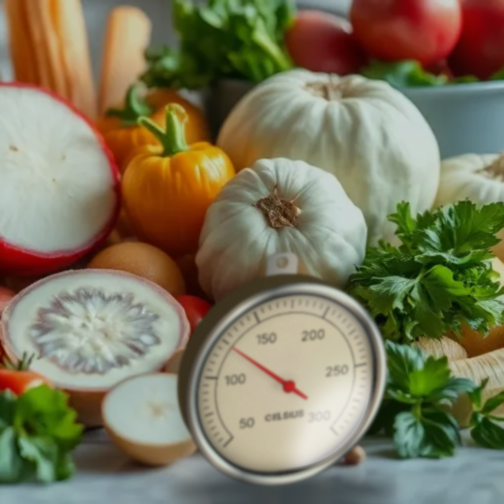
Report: 125°C
